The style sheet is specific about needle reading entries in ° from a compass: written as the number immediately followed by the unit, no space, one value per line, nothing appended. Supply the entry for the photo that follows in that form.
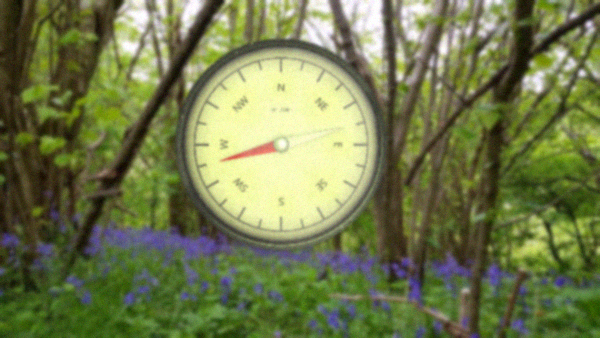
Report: 255°
